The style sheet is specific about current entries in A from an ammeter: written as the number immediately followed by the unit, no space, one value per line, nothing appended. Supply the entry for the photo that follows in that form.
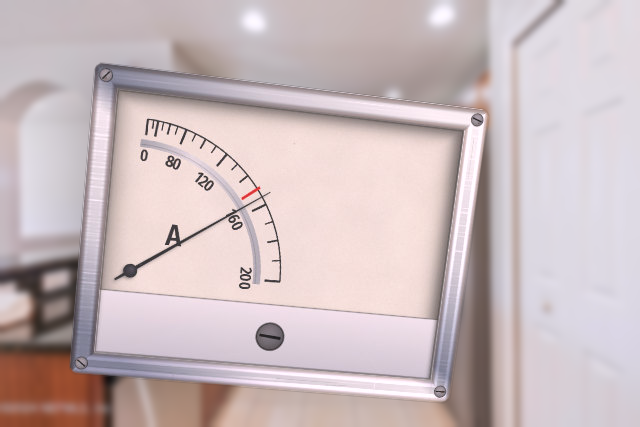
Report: 155A
